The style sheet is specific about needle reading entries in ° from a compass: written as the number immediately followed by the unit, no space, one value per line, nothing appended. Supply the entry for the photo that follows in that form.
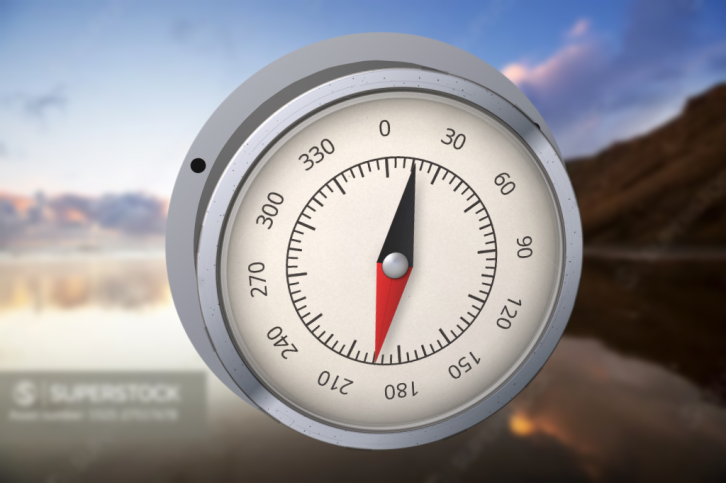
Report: 195°
